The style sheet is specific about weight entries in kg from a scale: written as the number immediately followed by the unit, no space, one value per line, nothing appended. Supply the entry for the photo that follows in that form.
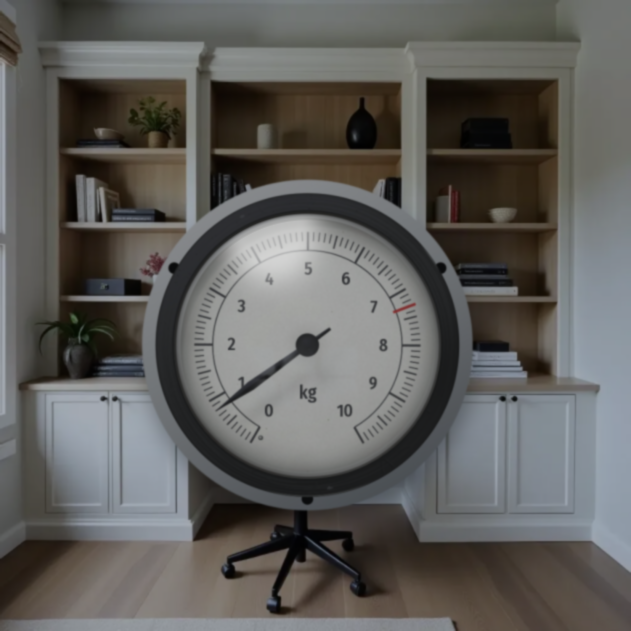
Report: 0.8kg
